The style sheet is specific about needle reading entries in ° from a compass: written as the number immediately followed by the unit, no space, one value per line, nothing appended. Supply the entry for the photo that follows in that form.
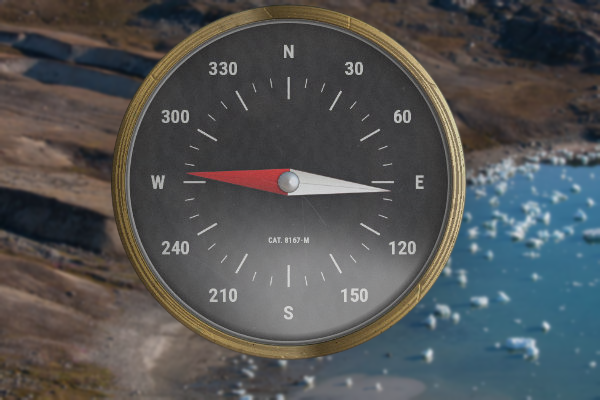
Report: 275°
